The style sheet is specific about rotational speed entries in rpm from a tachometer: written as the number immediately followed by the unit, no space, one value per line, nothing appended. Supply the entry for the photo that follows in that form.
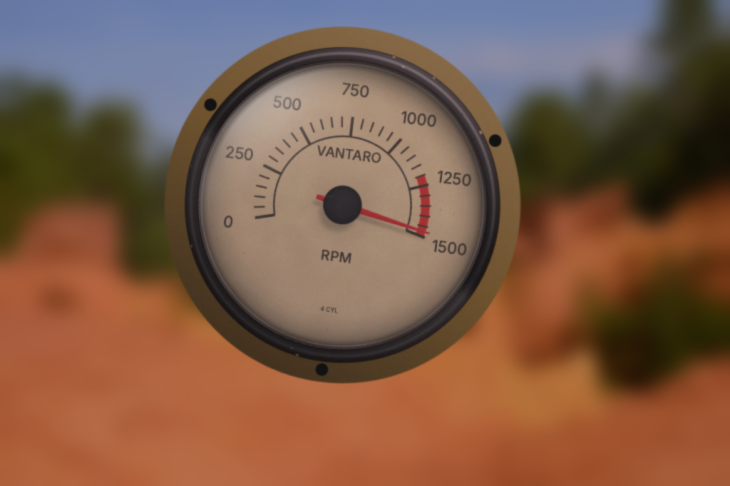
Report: 1475rpm
